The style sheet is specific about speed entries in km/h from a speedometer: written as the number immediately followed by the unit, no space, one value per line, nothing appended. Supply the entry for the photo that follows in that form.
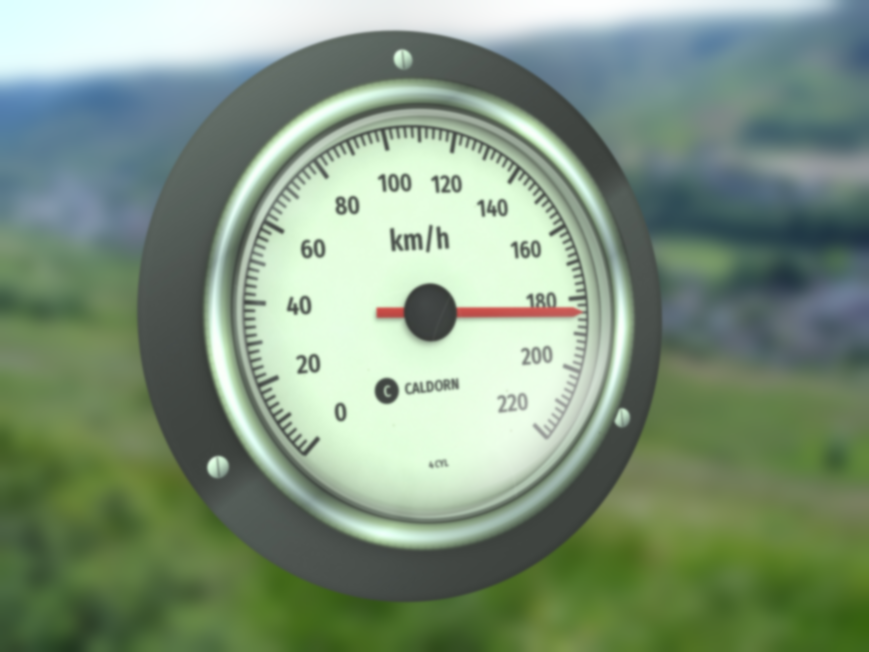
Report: 184km/h
